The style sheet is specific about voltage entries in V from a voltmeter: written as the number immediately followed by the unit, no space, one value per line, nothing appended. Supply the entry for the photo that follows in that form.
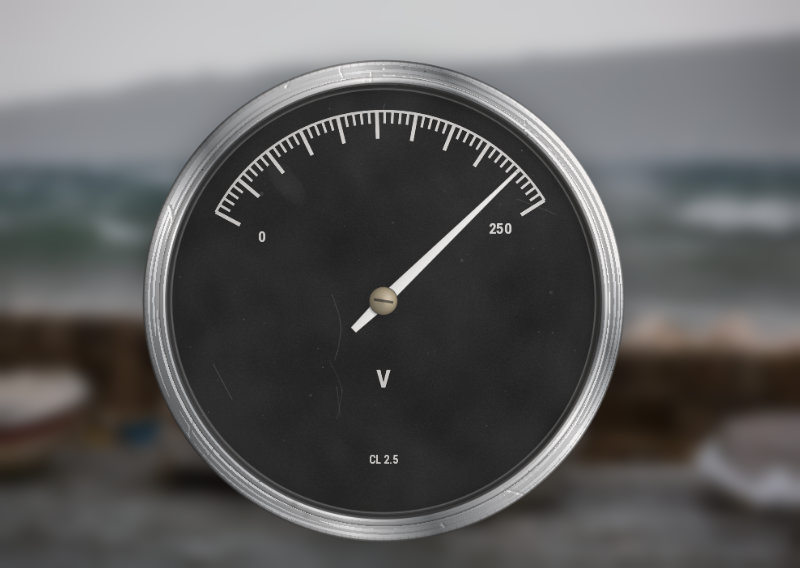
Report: 225V
